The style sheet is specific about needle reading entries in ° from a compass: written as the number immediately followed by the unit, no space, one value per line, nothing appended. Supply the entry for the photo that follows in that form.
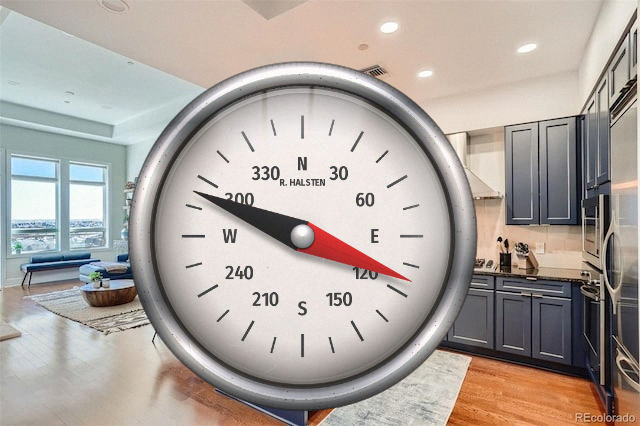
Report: 112.5°
